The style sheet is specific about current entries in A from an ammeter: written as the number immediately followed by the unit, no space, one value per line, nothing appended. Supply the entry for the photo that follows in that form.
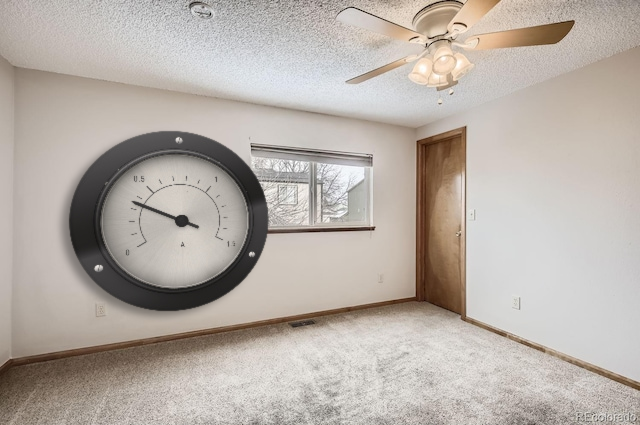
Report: 0.35A
